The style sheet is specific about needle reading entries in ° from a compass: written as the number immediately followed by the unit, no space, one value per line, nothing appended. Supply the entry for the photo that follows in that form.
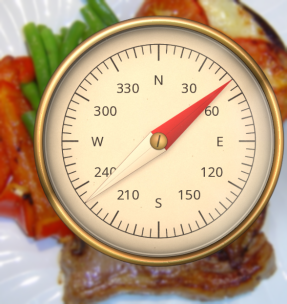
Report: 50°
